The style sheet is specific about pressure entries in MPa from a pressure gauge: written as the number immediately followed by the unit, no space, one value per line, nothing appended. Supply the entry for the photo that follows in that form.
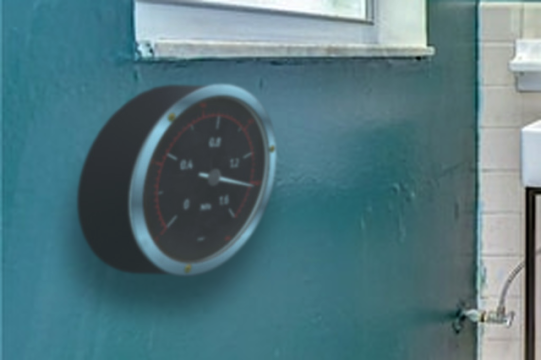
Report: 1.4MPa
